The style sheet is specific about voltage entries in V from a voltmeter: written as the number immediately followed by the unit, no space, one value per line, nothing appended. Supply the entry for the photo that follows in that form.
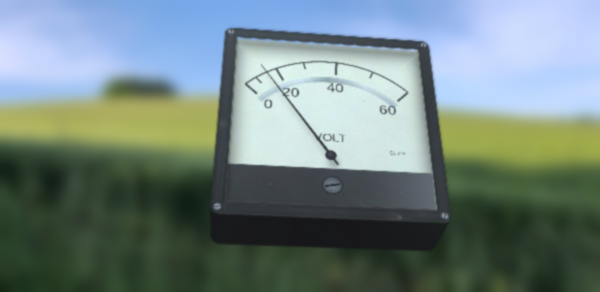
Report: 15V
